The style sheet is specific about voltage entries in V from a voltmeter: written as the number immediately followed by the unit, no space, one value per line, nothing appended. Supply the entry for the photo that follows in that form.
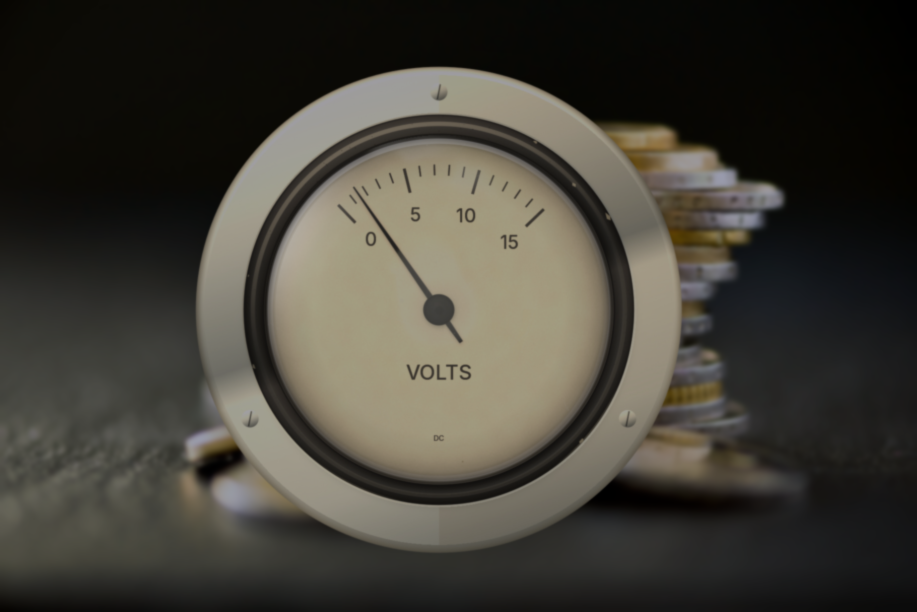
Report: 1.5V
